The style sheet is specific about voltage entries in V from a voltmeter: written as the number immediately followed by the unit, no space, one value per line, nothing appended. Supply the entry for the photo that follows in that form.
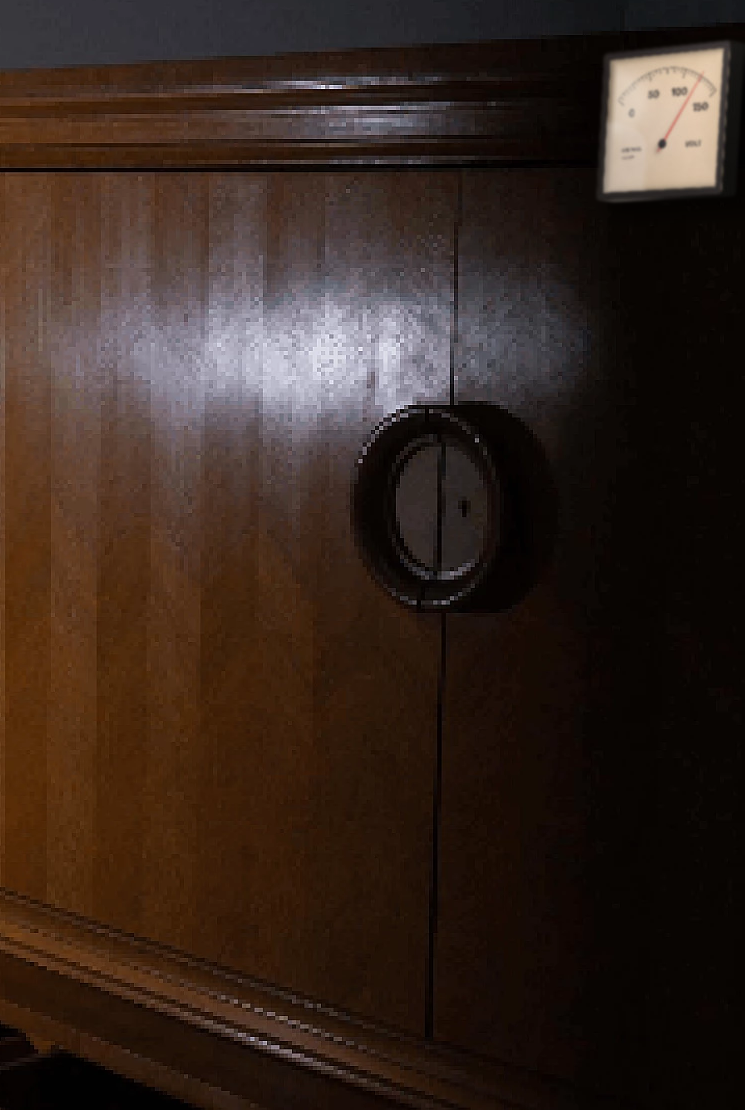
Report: 125V
